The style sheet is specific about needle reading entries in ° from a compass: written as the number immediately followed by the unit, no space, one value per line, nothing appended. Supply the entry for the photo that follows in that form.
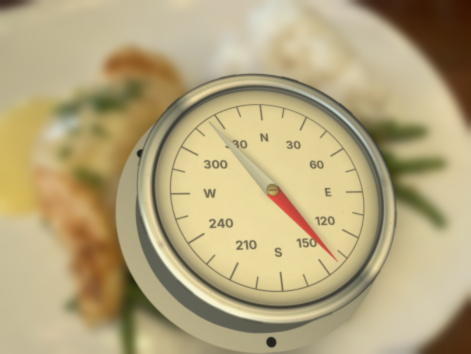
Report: 142.5°
